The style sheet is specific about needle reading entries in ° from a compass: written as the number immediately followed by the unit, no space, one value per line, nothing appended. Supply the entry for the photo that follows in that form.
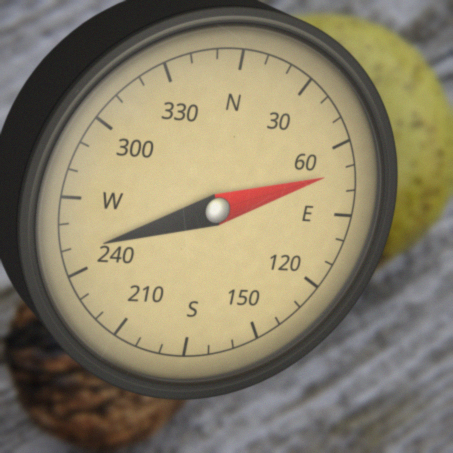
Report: 70°
